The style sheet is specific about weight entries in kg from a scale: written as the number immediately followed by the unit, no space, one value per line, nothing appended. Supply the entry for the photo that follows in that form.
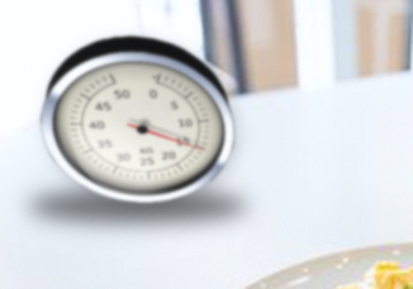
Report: 15kg
